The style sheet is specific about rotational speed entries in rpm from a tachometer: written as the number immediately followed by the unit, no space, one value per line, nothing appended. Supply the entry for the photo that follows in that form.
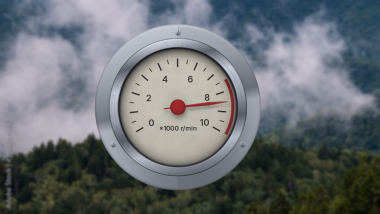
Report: 8500rpm
